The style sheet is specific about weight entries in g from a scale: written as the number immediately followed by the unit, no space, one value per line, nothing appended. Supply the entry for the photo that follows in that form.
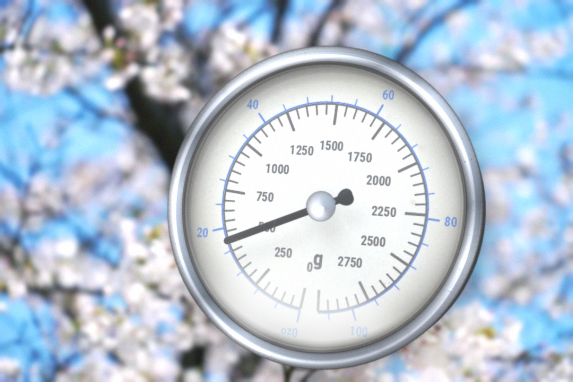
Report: 500g
